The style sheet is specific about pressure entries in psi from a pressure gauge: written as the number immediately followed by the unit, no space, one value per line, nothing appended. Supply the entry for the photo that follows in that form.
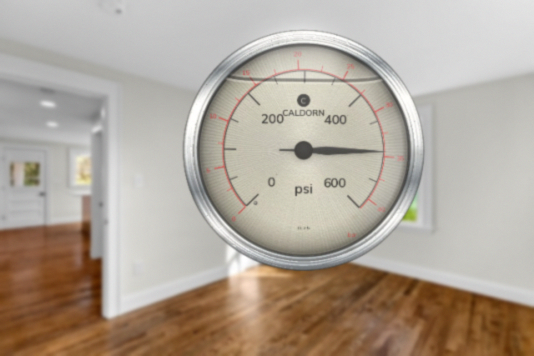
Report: 500psi
